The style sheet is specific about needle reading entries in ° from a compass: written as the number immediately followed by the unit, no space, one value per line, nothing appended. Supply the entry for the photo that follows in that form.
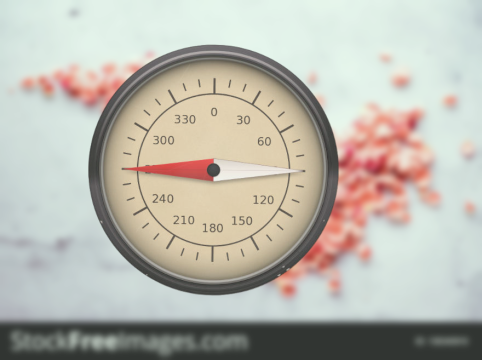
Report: 270°
